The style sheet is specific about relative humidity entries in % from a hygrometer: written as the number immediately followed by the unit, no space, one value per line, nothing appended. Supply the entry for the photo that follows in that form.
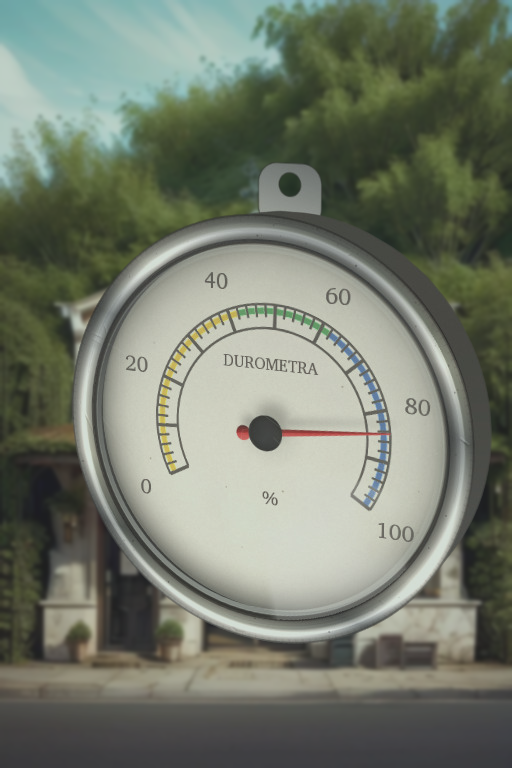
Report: 84%
